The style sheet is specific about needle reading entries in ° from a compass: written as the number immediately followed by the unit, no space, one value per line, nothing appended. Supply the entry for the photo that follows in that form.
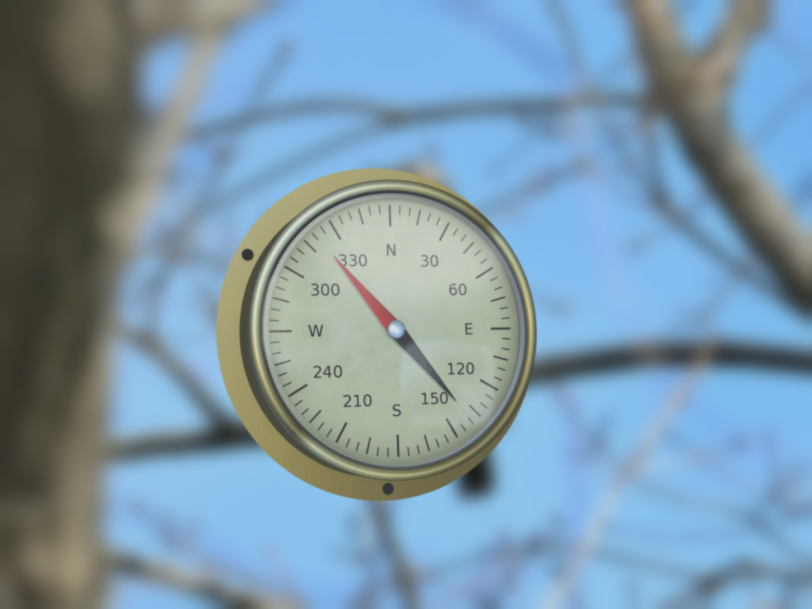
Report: 320°
